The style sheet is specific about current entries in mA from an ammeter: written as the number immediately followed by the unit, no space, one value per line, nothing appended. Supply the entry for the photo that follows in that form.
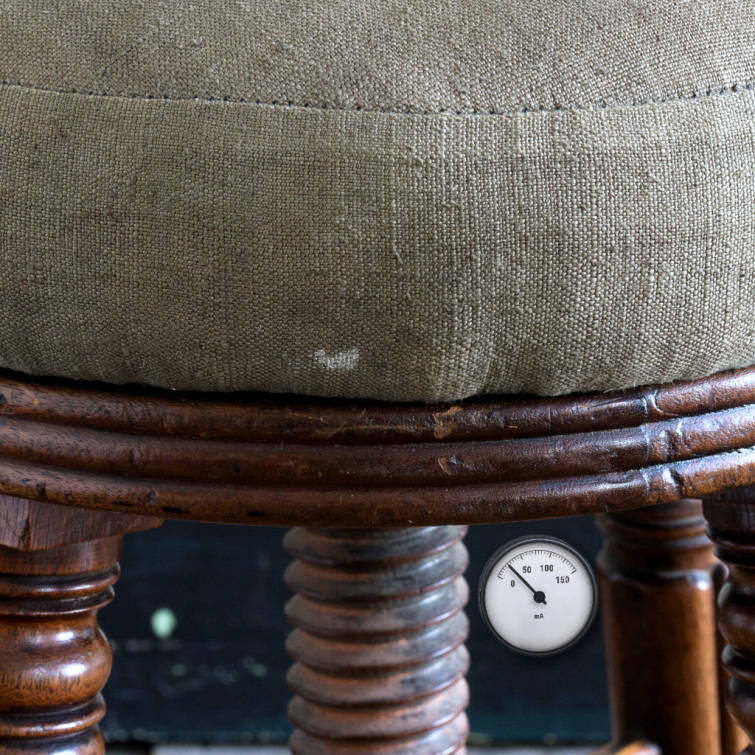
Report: 25mA
